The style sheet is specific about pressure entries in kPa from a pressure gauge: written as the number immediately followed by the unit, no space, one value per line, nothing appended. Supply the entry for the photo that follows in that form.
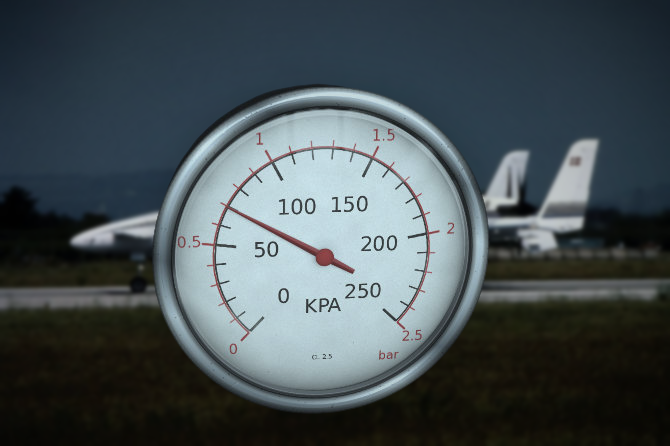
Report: 70kPa
